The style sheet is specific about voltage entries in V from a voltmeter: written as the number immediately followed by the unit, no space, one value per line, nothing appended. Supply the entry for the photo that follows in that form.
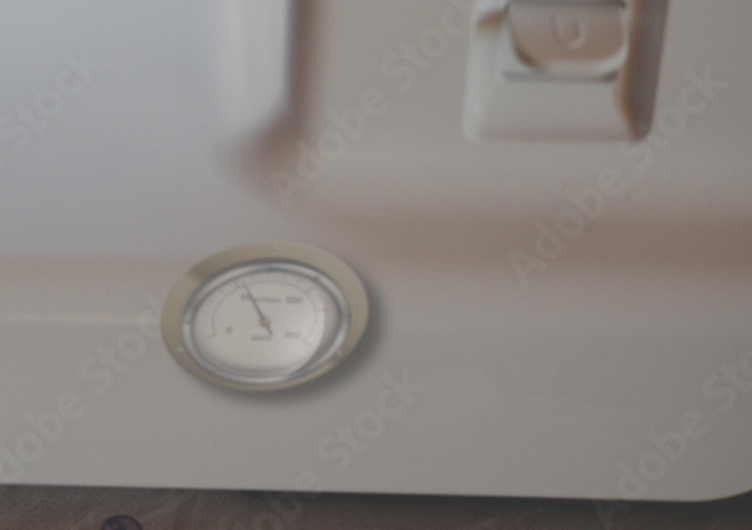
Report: 55V
